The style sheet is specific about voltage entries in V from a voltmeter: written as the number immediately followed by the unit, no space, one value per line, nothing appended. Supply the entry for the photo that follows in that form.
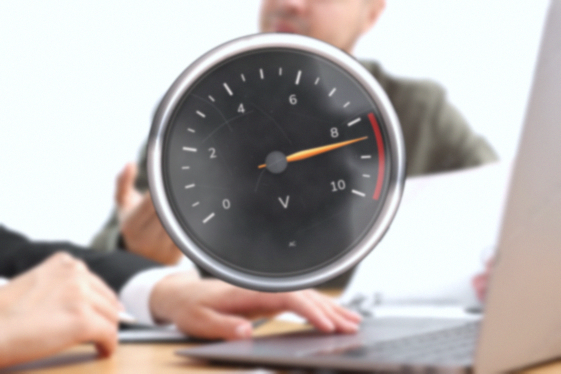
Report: 8.5V
